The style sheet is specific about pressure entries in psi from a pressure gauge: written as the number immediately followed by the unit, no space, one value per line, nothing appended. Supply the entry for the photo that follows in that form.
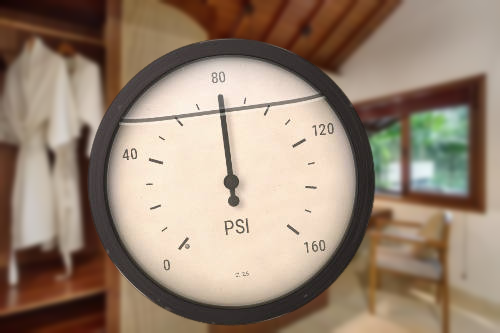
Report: 80psi
